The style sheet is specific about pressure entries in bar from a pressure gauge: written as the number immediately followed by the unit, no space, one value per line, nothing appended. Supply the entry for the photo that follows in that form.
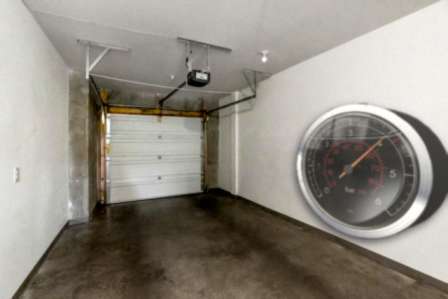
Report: 4bar
